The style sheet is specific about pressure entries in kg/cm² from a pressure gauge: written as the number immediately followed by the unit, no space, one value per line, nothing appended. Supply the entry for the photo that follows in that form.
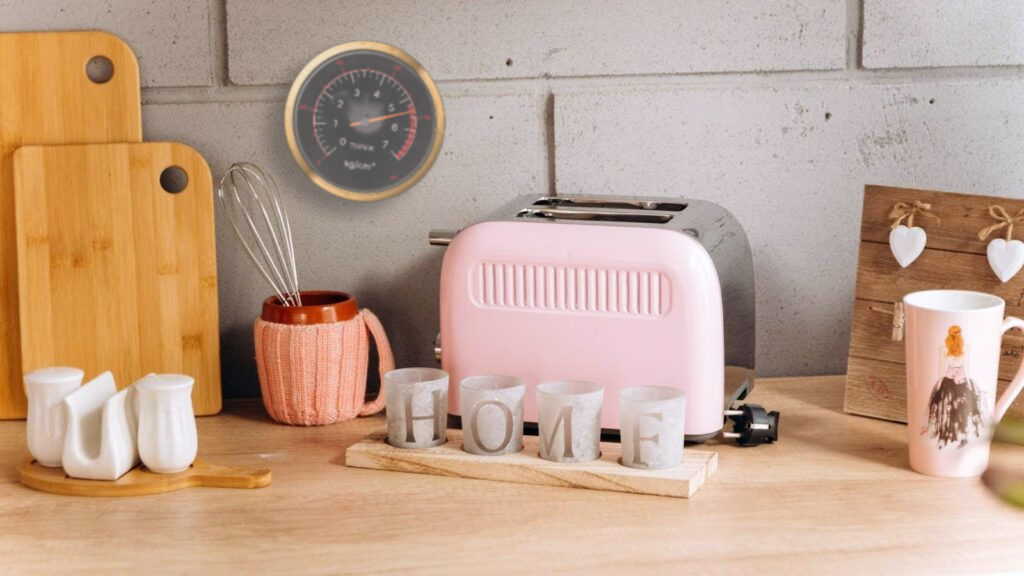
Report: 5.4kg/cm²
